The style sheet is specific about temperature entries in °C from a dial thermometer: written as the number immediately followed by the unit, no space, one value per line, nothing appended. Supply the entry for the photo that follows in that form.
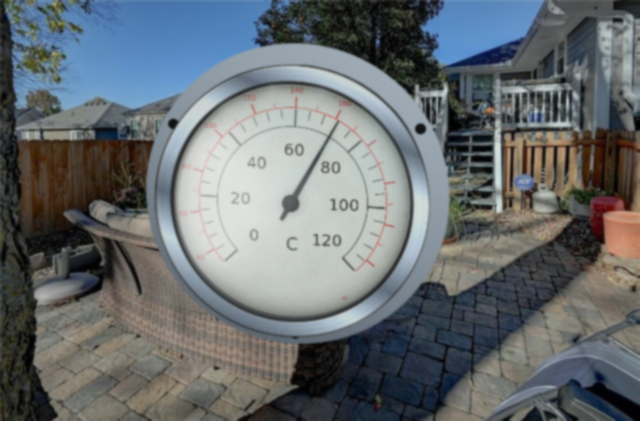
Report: 72°C
